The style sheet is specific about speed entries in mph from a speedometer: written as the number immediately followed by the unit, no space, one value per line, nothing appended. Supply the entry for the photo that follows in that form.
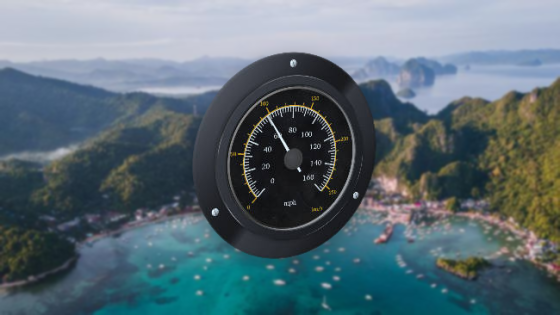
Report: 60mph
